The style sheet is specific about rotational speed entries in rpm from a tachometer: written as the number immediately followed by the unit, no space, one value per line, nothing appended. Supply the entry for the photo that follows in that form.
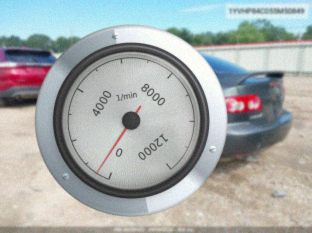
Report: 500rpm
